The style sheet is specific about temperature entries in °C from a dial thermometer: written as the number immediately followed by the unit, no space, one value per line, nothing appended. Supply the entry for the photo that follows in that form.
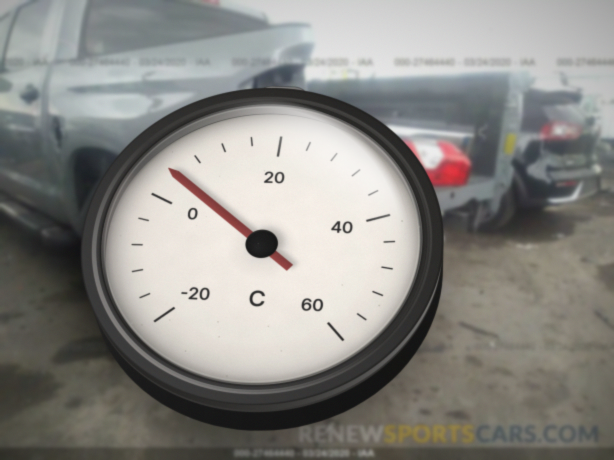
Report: 4°C
